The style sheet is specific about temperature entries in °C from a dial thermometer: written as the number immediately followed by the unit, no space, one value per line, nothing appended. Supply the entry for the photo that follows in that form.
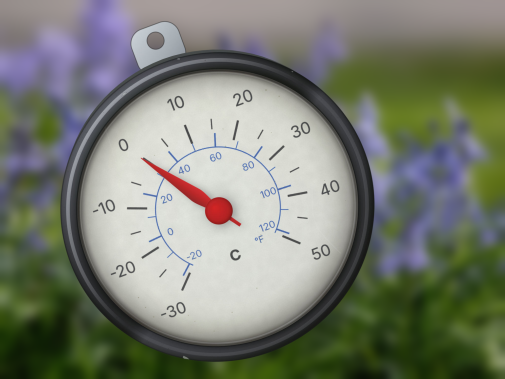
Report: 0°C
